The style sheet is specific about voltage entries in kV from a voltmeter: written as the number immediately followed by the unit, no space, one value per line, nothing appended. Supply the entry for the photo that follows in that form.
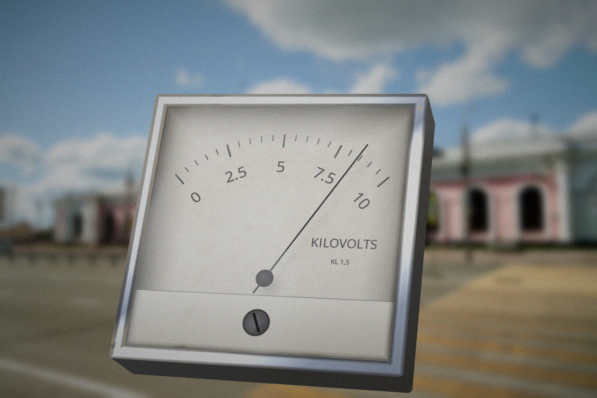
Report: 8.5kV
